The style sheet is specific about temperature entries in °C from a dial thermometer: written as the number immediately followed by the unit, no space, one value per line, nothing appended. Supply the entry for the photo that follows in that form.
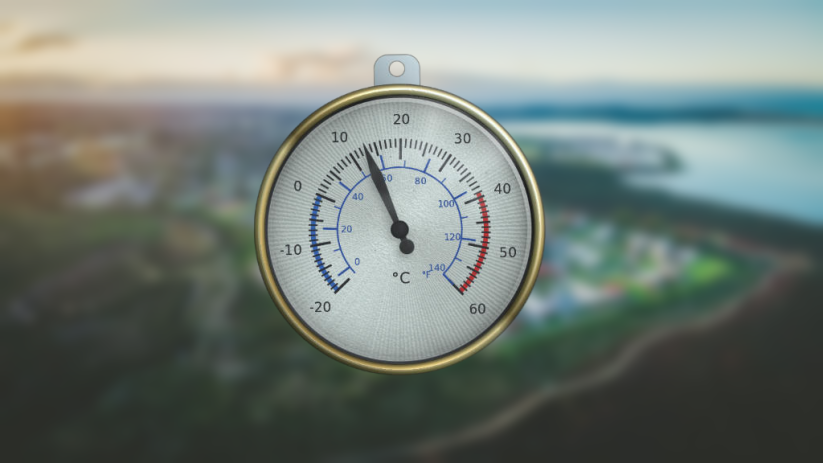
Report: 13°C
